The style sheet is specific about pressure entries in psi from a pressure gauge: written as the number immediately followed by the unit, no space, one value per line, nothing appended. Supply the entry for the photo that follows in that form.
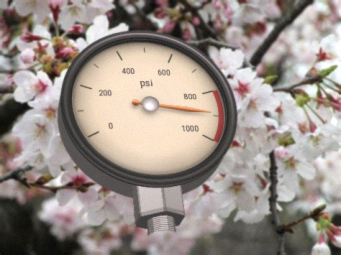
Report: 900psi
